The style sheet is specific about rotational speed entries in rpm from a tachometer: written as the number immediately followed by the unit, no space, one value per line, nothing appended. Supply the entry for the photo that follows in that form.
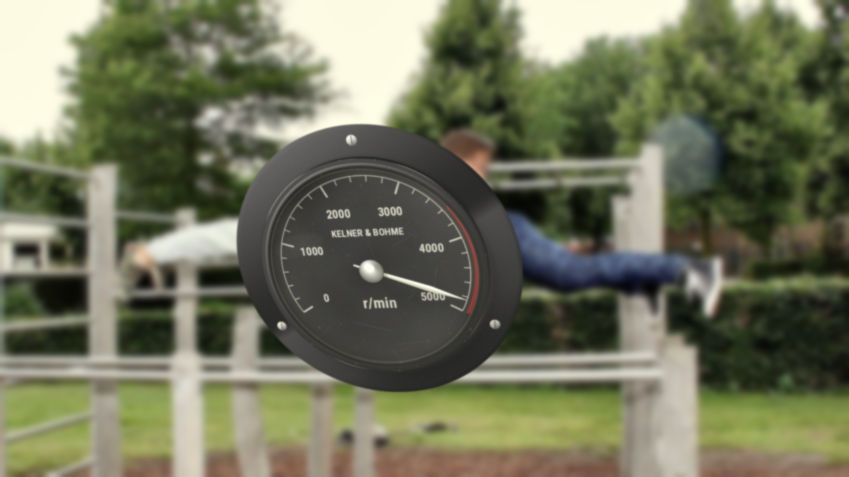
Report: 4800rpm
